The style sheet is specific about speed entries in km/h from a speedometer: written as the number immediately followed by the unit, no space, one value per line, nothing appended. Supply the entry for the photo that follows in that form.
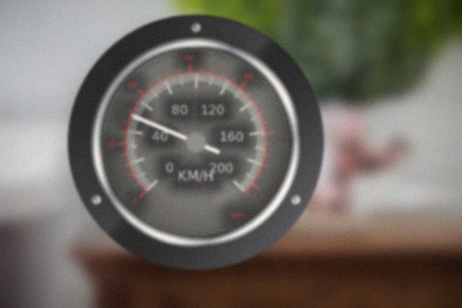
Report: 50km/h
